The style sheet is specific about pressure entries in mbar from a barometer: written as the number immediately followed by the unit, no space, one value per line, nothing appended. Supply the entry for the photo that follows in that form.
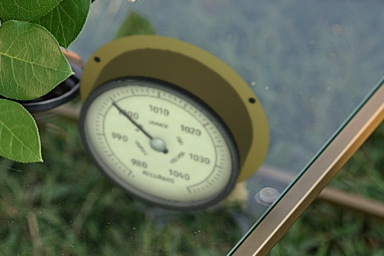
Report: 1000mbar
